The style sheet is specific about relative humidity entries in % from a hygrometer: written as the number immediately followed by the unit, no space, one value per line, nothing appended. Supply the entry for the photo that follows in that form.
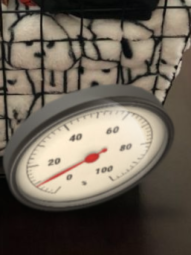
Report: 10%
